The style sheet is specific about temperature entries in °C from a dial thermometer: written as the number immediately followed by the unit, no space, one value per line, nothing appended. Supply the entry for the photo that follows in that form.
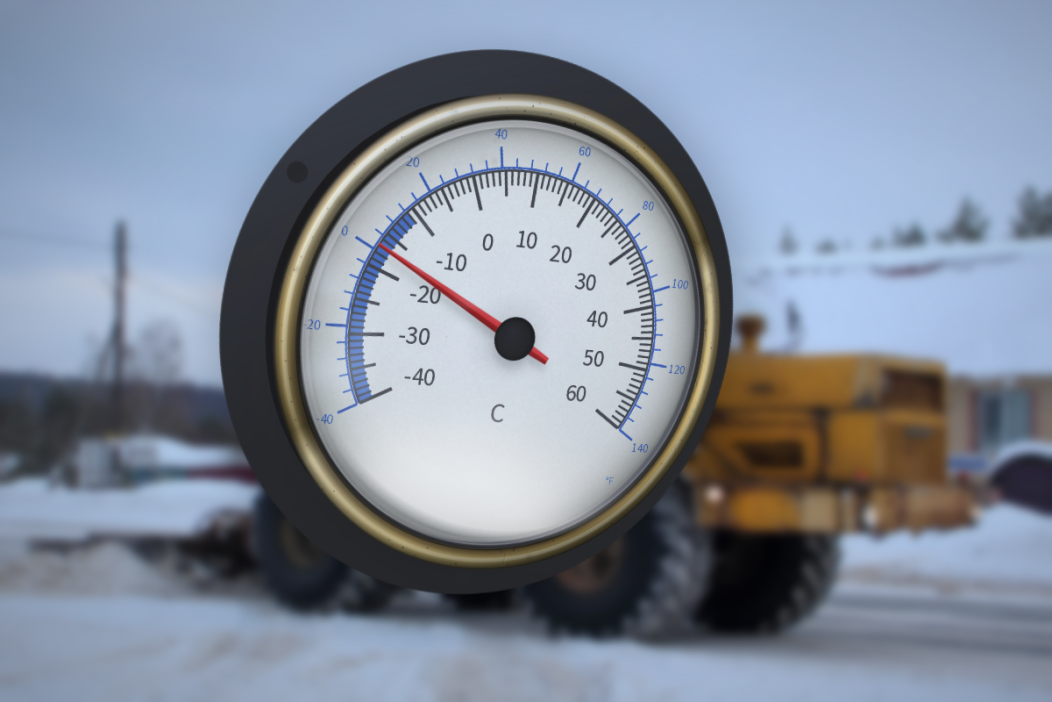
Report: -17°C
